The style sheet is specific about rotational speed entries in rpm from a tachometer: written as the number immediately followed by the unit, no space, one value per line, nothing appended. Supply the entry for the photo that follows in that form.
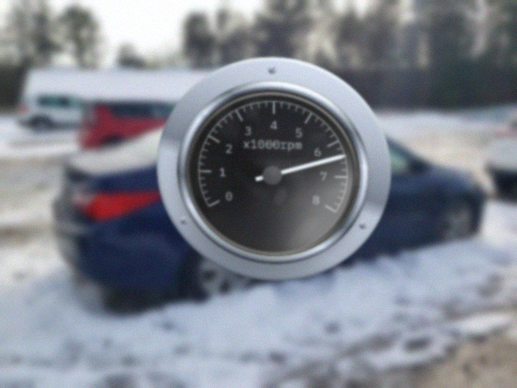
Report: 6400rpm
